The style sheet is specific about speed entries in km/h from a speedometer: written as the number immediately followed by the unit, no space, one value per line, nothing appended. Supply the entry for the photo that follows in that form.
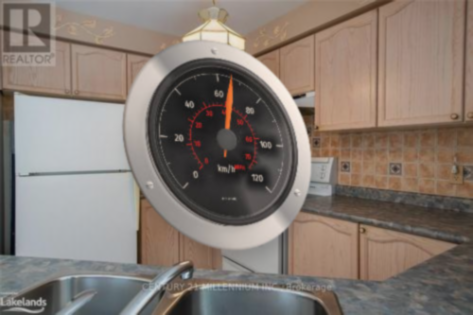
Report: 65km/h
